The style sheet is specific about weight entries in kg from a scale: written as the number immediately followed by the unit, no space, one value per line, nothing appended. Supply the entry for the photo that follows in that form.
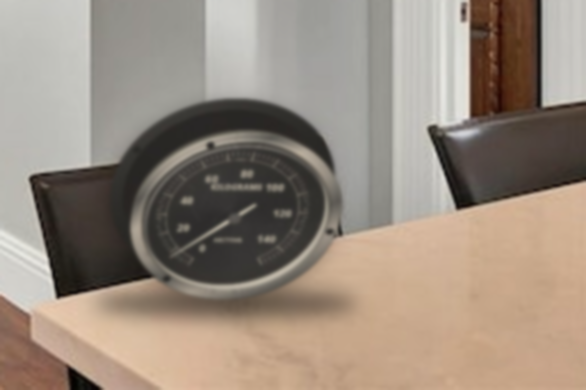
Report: 10kg
